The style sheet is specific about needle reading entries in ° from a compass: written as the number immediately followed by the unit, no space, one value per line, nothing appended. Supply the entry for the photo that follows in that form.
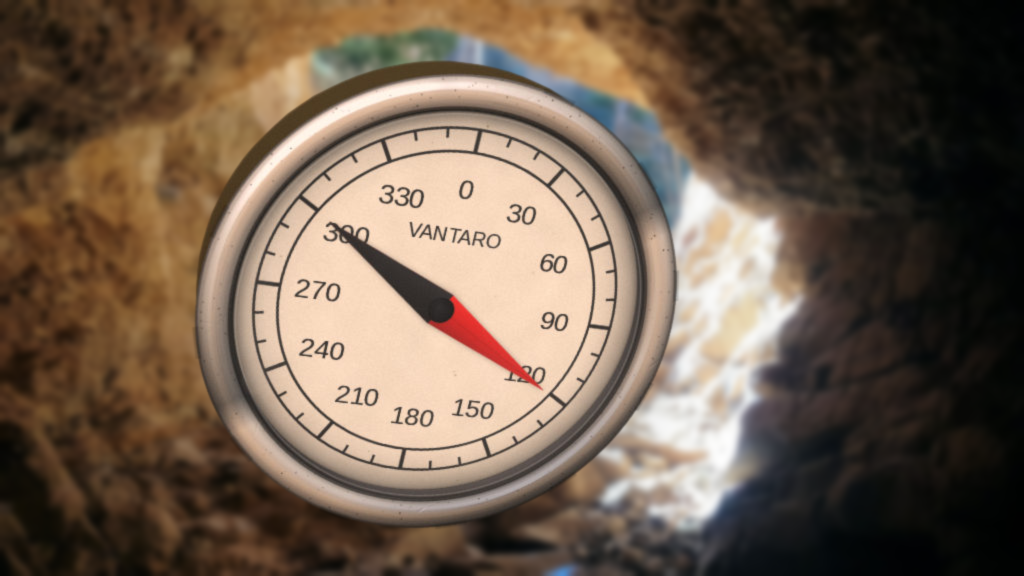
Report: 120°
